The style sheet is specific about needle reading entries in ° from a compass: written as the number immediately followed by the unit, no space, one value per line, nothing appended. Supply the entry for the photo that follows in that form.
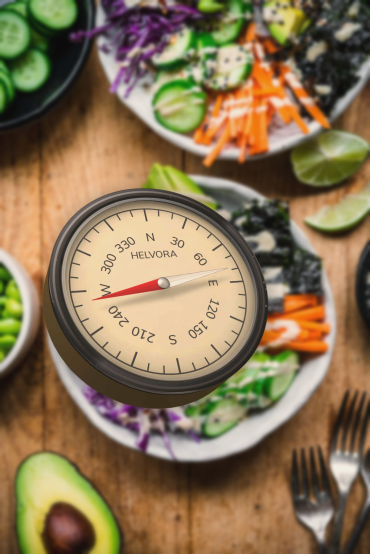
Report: 260°
